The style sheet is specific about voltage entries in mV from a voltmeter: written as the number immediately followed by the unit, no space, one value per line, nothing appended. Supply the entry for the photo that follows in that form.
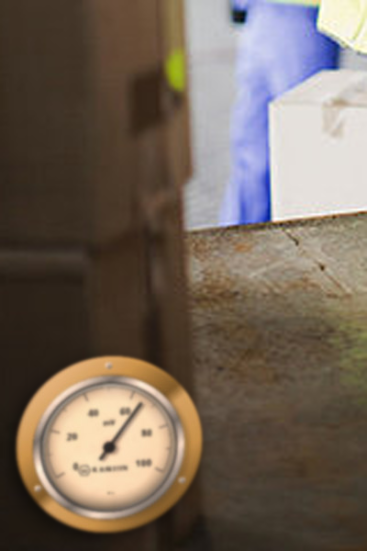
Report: 65mV
